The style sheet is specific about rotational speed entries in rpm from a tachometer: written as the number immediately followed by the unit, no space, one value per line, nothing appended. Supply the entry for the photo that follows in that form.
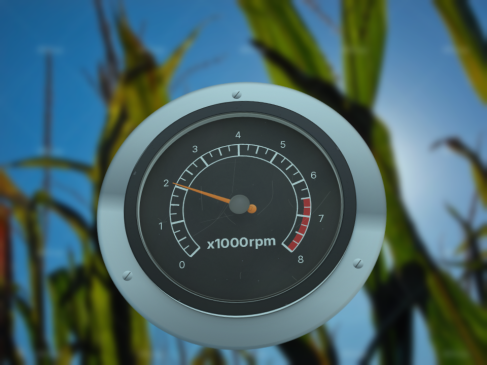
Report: 2000rpm
